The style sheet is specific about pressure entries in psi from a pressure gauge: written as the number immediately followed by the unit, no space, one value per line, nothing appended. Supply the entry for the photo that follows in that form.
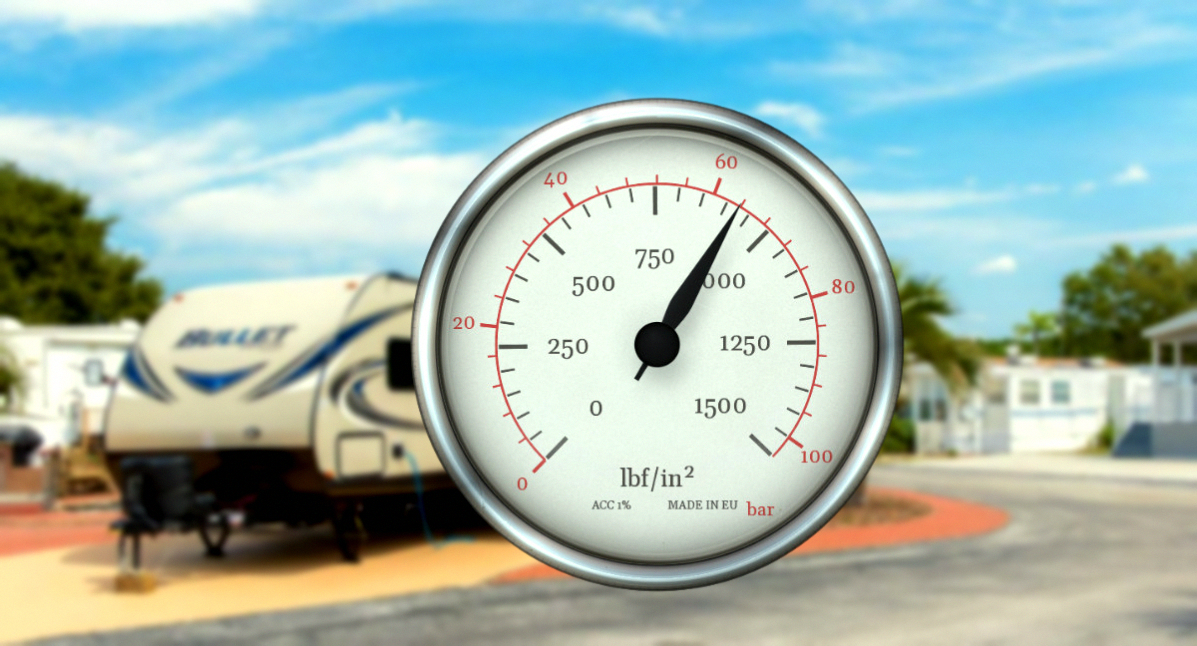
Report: 925psi
